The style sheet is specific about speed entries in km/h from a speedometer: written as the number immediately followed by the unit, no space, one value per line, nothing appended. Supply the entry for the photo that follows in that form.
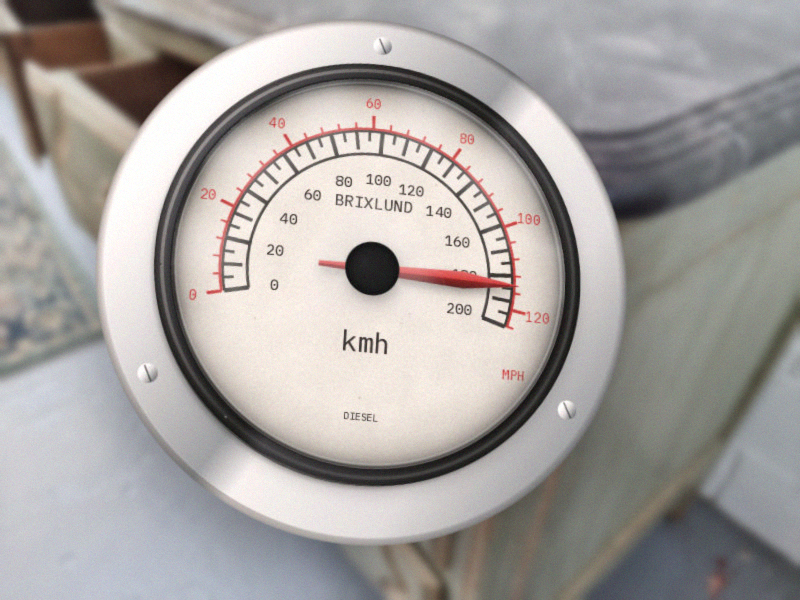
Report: 185km/h
